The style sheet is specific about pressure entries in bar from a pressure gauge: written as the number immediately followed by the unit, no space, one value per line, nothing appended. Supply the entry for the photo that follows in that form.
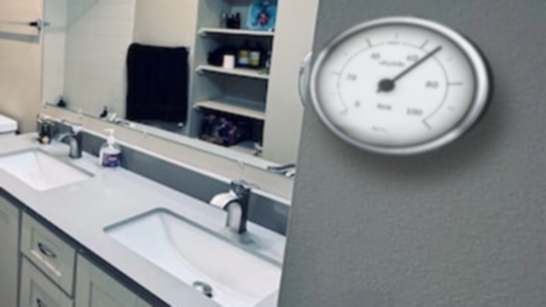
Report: 65bar
